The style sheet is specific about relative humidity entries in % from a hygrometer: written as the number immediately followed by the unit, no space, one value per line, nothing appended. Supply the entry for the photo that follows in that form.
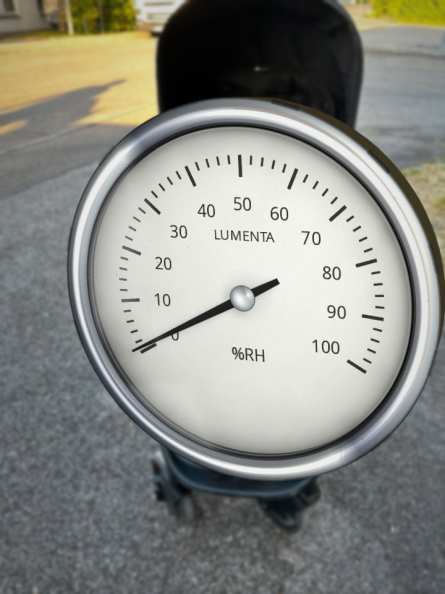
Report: 1%
